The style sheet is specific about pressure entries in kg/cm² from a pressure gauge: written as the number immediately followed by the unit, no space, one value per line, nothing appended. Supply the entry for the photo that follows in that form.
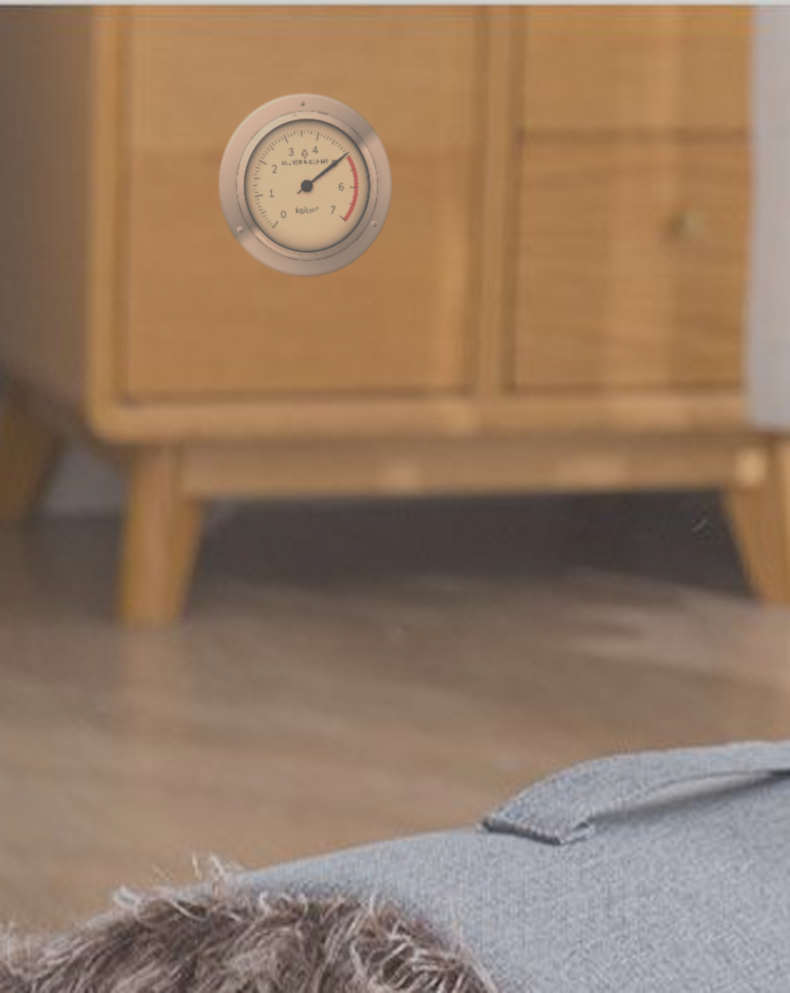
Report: 5kg/cm²
